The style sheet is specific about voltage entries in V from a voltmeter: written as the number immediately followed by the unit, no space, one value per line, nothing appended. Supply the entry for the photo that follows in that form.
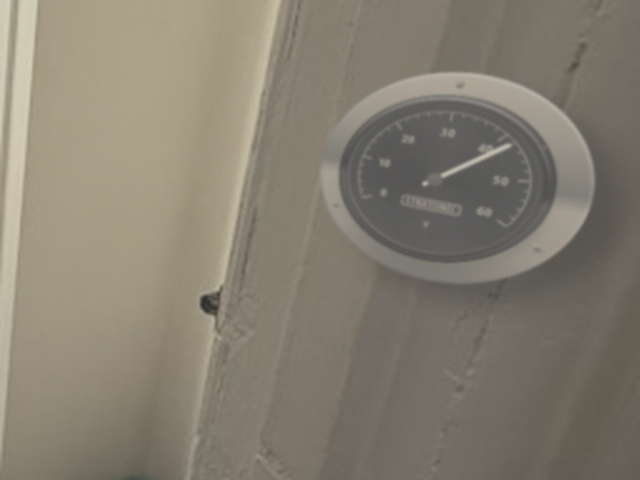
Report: 42V
